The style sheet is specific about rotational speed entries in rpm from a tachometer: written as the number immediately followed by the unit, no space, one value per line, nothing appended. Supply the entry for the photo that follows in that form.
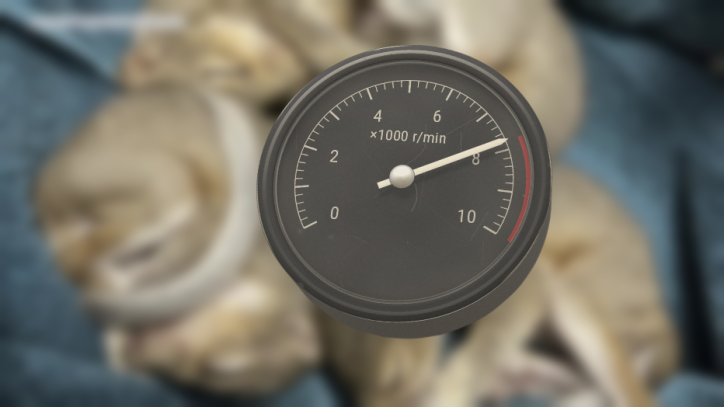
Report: 7800rpm
